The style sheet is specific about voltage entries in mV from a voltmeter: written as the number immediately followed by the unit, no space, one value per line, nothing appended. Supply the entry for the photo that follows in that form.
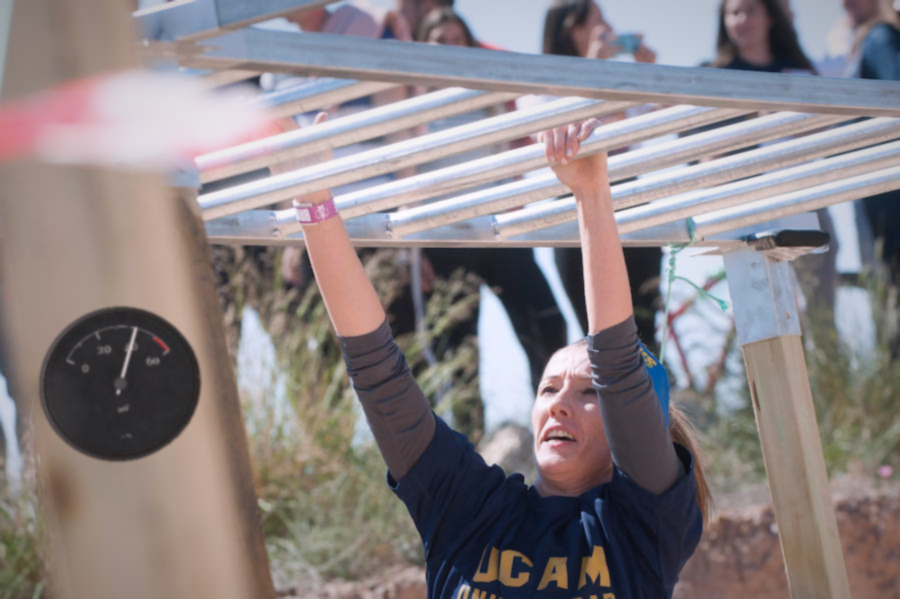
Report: 40mV
